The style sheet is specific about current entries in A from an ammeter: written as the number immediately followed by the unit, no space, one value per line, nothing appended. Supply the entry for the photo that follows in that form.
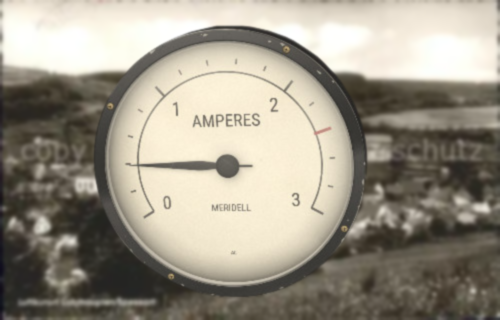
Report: 0.4A
